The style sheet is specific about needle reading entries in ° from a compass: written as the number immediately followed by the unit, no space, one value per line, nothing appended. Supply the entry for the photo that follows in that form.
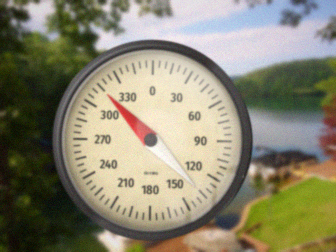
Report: 315°
